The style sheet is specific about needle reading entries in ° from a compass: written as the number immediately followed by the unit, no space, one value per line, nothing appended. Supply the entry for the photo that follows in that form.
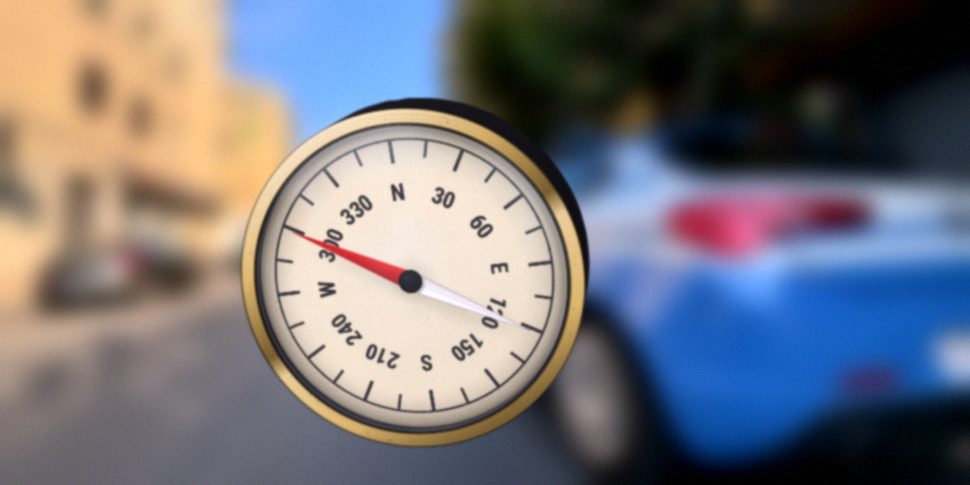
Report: 300°
